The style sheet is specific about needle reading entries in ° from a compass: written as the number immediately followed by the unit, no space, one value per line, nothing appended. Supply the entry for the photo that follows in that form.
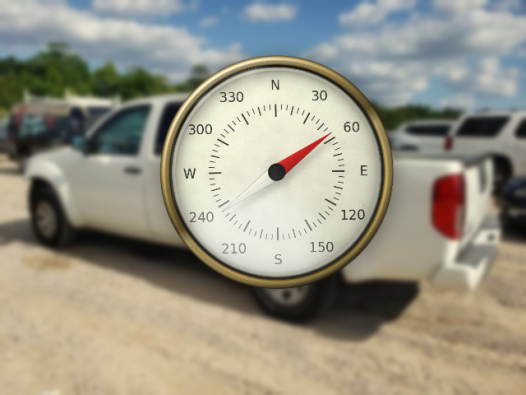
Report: 55°
